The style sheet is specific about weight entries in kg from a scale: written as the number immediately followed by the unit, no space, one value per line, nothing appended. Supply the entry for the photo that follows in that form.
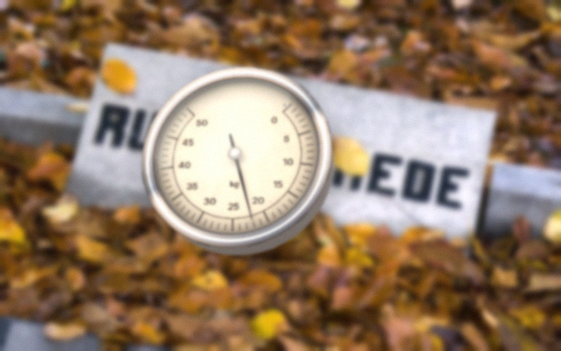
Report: 22kg
